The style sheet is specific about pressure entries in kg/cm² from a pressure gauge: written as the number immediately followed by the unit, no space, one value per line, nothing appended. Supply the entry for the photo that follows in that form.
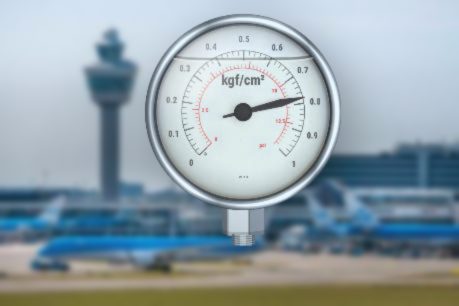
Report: 0.78kg/cm²
